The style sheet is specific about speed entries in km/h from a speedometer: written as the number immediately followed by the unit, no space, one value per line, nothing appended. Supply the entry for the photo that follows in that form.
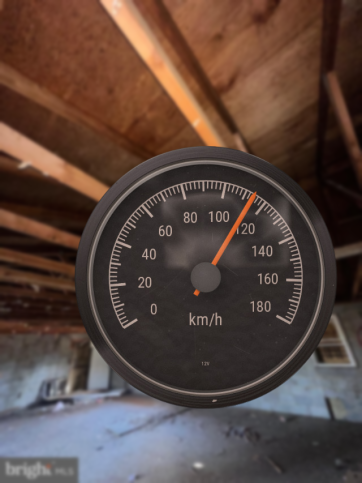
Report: 114km/h
